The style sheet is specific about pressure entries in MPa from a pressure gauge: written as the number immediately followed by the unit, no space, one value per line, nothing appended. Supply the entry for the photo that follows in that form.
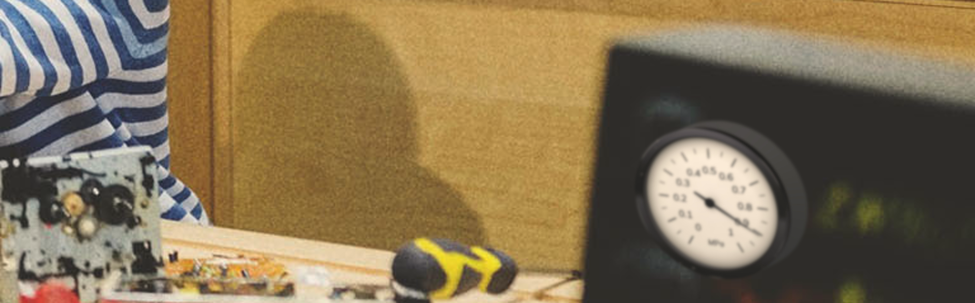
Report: 0.9MPa
